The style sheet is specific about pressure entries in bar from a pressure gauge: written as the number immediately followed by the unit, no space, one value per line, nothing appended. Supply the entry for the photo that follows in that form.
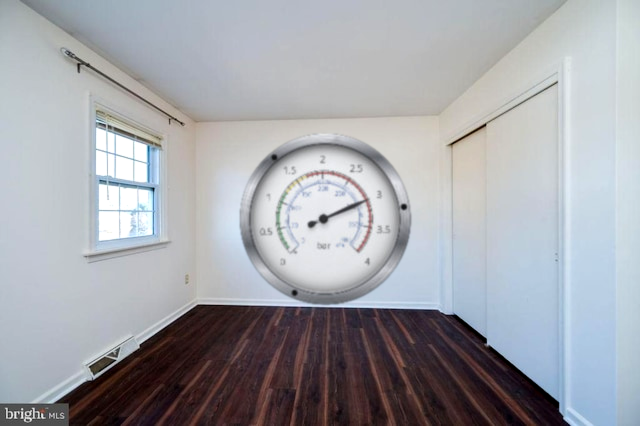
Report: 3bar
